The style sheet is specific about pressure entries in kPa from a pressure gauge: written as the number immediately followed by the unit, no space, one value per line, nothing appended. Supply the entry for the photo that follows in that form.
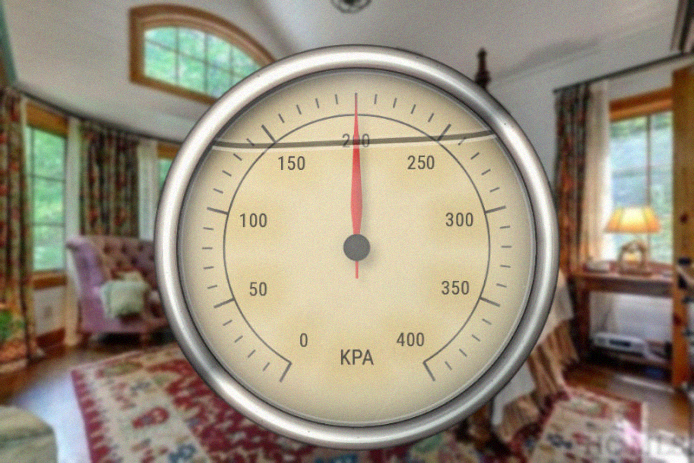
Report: 200kPa
